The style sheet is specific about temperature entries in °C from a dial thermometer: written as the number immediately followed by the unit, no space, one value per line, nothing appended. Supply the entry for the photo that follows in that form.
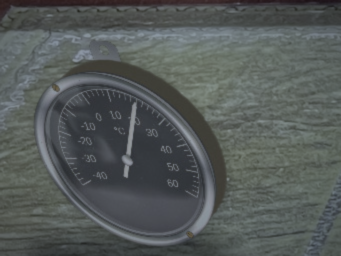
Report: 20°C
